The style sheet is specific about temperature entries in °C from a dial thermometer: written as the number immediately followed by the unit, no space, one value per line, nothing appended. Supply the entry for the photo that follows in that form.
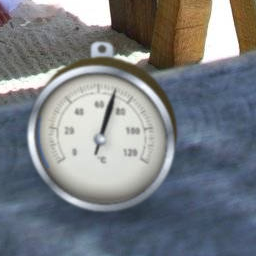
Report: 70°C
